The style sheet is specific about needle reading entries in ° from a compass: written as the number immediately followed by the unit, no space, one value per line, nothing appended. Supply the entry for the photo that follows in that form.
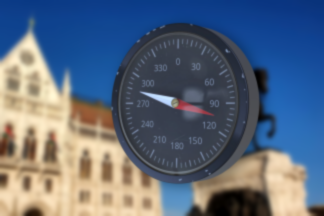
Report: 105°
